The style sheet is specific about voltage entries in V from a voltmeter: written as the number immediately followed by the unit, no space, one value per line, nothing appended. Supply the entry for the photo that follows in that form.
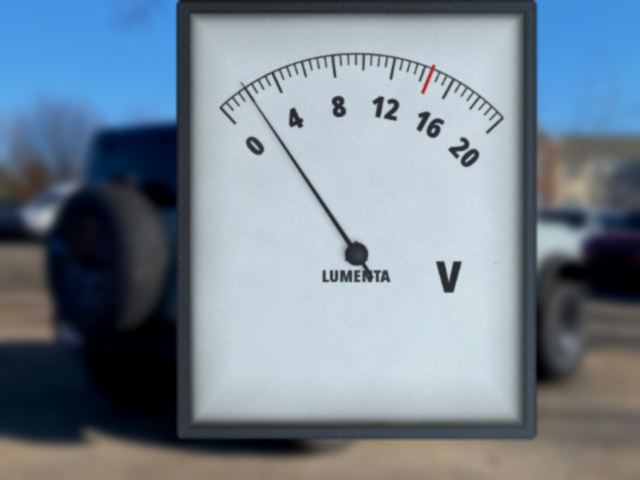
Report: 2V
